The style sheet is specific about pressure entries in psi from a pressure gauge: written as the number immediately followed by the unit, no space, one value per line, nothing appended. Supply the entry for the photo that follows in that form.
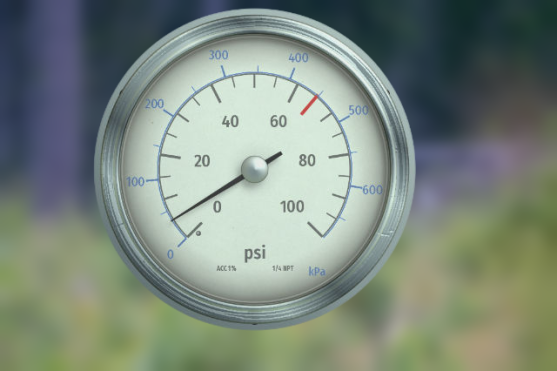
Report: 5psi
